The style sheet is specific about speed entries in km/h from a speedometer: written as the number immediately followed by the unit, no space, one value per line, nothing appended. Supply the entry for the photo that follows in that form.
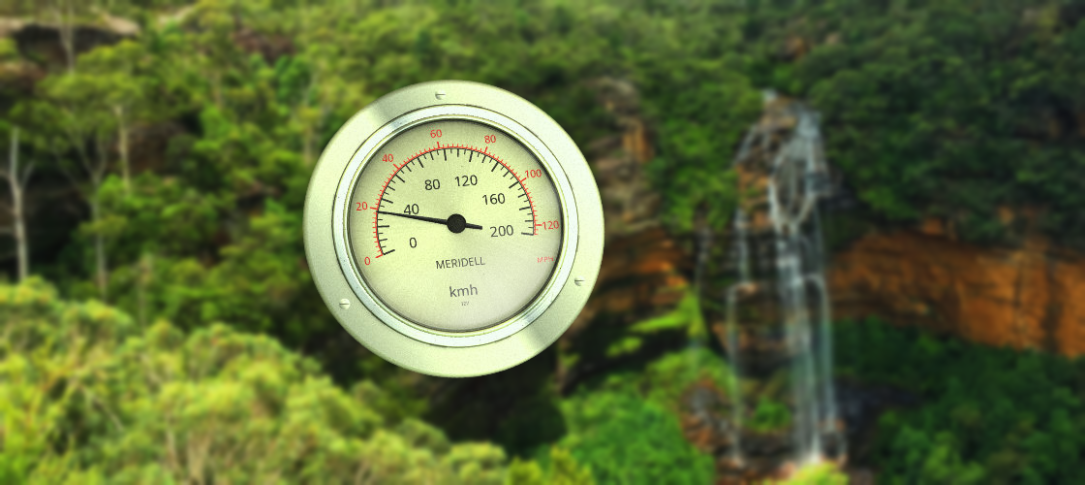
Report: 30km/h
